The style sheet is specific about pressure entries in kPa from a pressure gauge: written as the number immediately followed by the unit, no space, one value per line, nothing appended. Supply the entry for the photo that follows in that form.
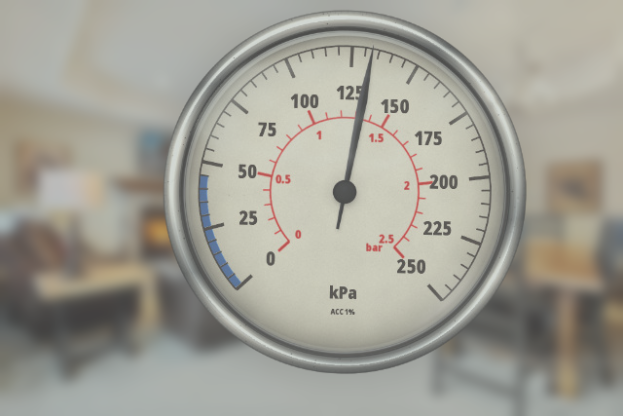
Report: 132.5kPa
